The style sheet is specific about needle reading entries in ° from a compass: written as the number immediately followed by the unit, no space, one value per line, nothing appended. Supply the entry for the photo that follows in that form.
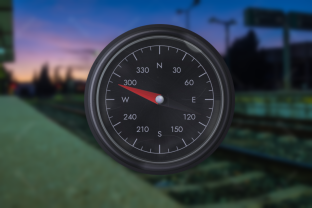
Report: 290°
